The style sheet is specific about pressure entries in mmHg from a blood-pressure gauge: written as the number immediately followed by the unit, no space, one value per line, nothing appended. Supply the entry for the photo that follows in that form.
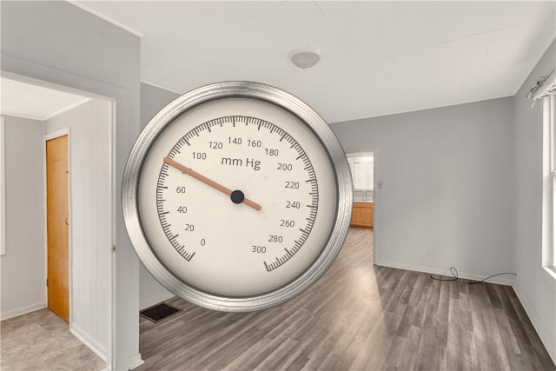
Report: 80mmHg
